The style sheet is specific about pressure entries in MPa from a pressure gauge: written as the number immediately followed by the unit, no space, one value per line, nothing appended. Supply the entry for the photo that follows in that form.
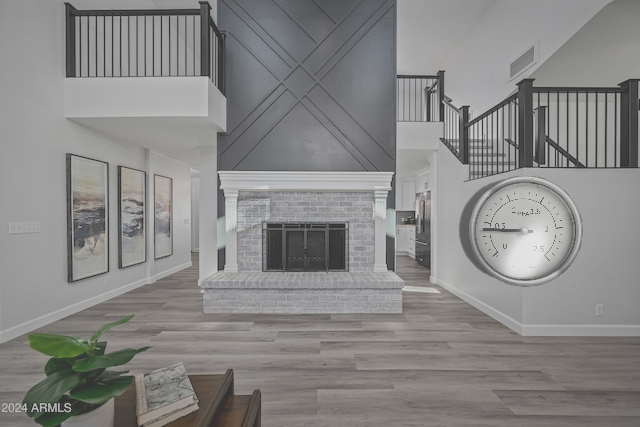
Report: 0.4MPa
